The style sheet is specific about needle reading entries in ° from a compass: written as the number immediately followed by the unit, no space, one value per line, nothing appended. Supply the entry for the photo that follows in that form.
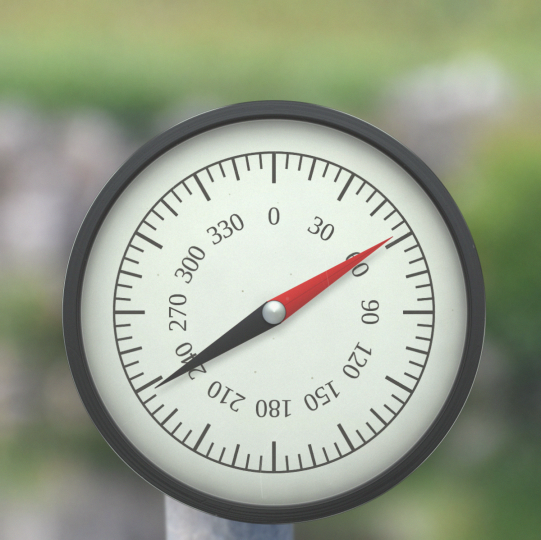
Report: 57.5°
